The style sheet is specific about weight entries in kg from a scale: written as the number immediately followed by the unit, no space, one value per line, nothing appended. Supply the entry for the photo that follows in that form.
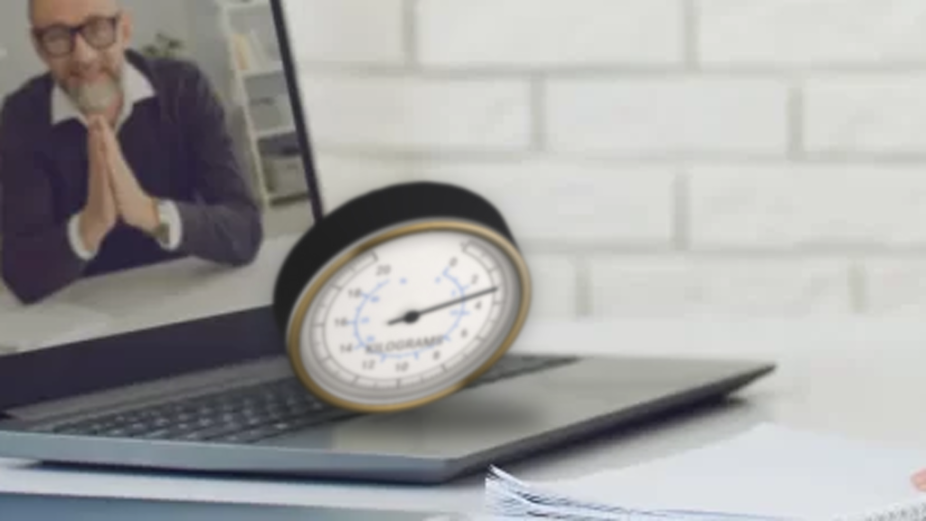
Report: 3kg
